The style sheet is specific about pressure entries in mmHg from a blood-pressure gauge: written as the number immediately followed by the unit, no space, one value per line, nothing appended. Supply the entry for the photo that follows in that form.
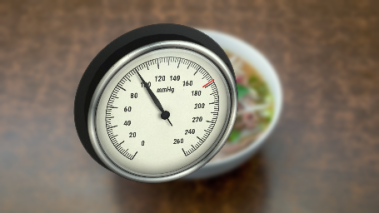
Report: 100mmHg
